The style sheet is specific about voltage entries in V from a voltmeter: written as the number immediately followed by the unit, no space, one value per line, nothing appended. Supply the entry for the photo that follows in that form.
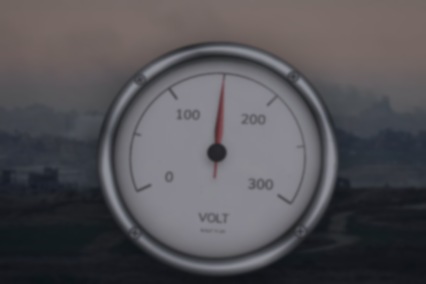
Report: 150V
